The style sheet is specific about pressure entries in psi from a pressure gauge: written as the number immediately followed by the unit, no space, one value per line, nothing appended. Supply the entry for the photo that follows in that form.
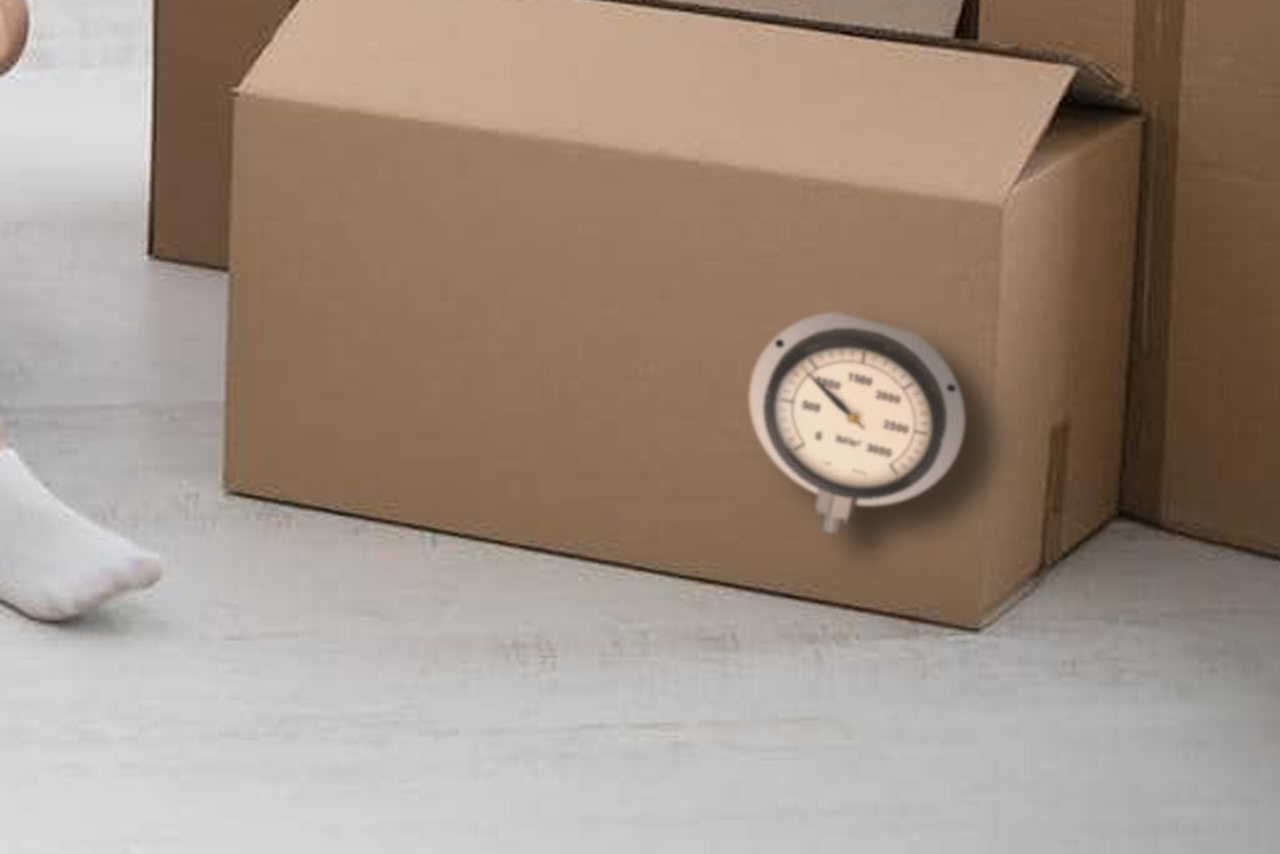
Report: 900psi
